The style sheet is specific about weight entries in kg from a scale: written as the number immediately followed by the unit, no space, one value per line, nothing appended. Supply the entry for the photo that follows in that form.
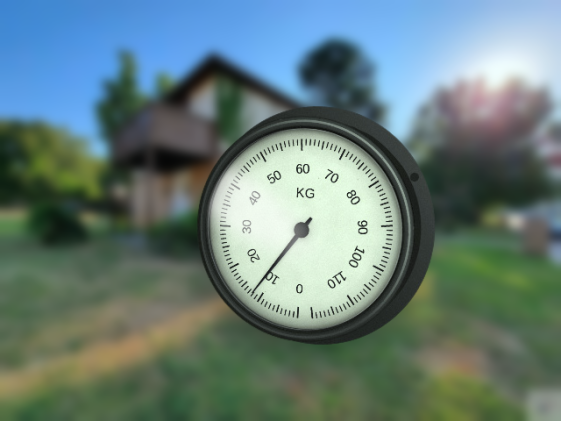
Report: 12kg
